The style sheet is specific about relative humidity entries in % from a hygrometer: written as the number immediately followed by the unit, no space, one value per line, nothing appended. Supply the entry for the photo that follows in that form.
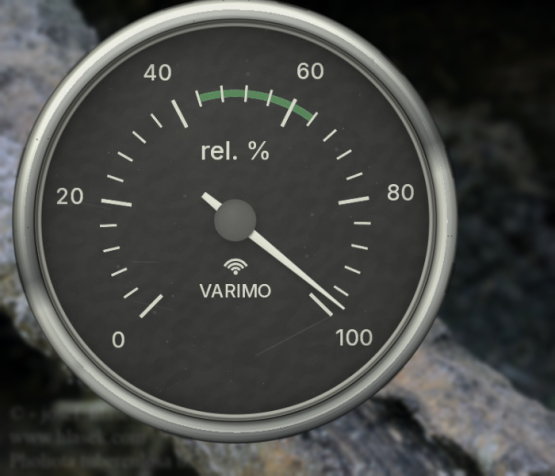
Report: 98%
